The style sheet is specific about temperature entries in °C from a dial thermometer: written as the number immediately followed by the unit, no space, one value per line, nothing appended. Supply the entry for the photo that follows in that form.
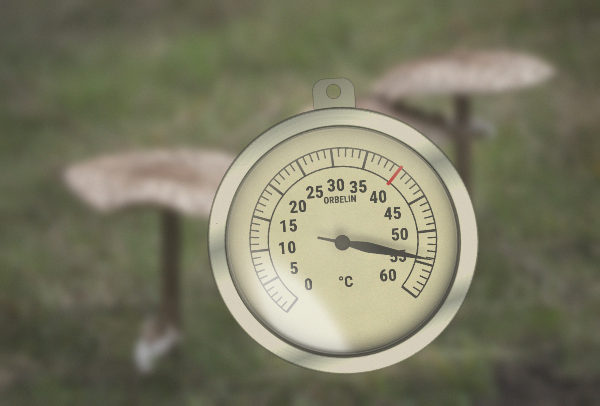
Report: 54°C
